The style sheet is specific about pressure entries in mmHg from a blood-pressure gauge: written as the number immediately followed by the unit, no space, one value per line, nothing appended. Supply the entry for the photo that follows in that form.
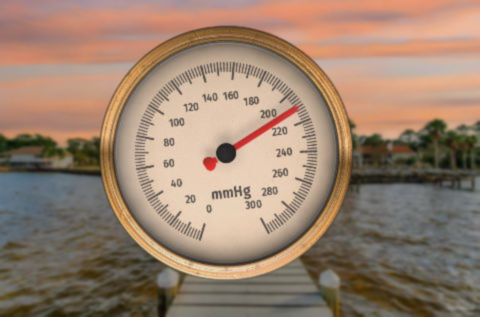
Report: 210mmHg
